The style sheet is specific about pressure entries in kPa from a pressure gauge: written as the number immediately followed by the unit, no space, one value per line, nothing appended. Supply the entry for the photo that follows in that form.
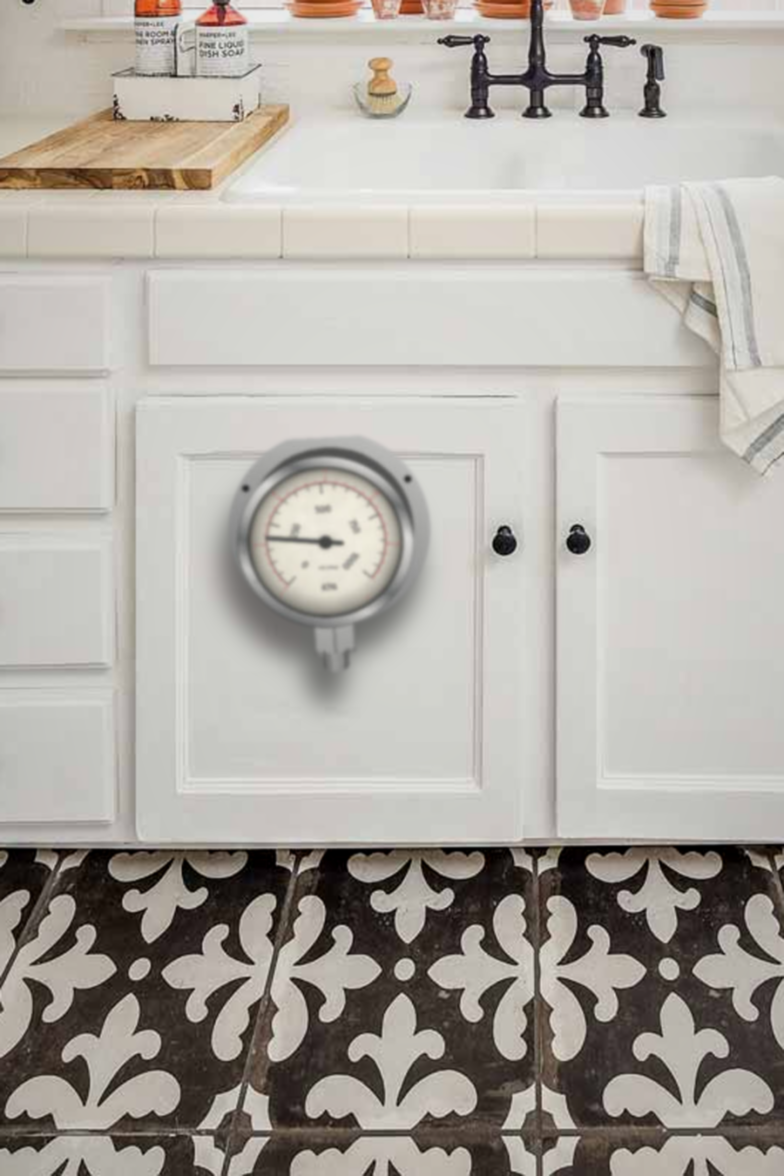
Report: 200kPa
